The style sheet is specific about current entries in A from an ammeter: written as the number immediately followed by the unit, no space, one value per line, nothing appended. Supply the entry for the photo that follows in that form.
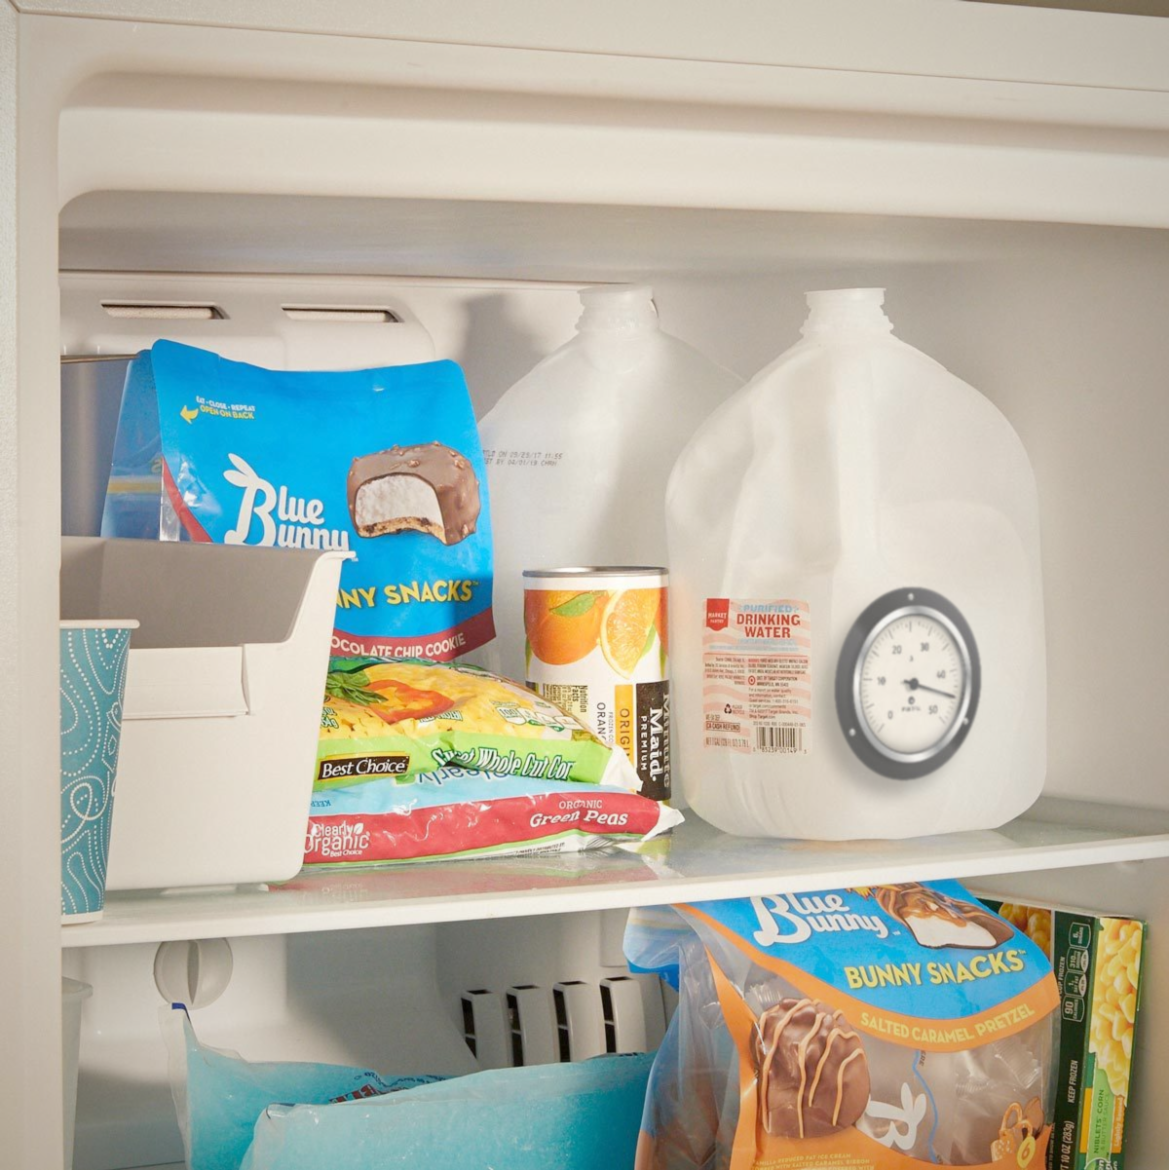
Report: 45A
